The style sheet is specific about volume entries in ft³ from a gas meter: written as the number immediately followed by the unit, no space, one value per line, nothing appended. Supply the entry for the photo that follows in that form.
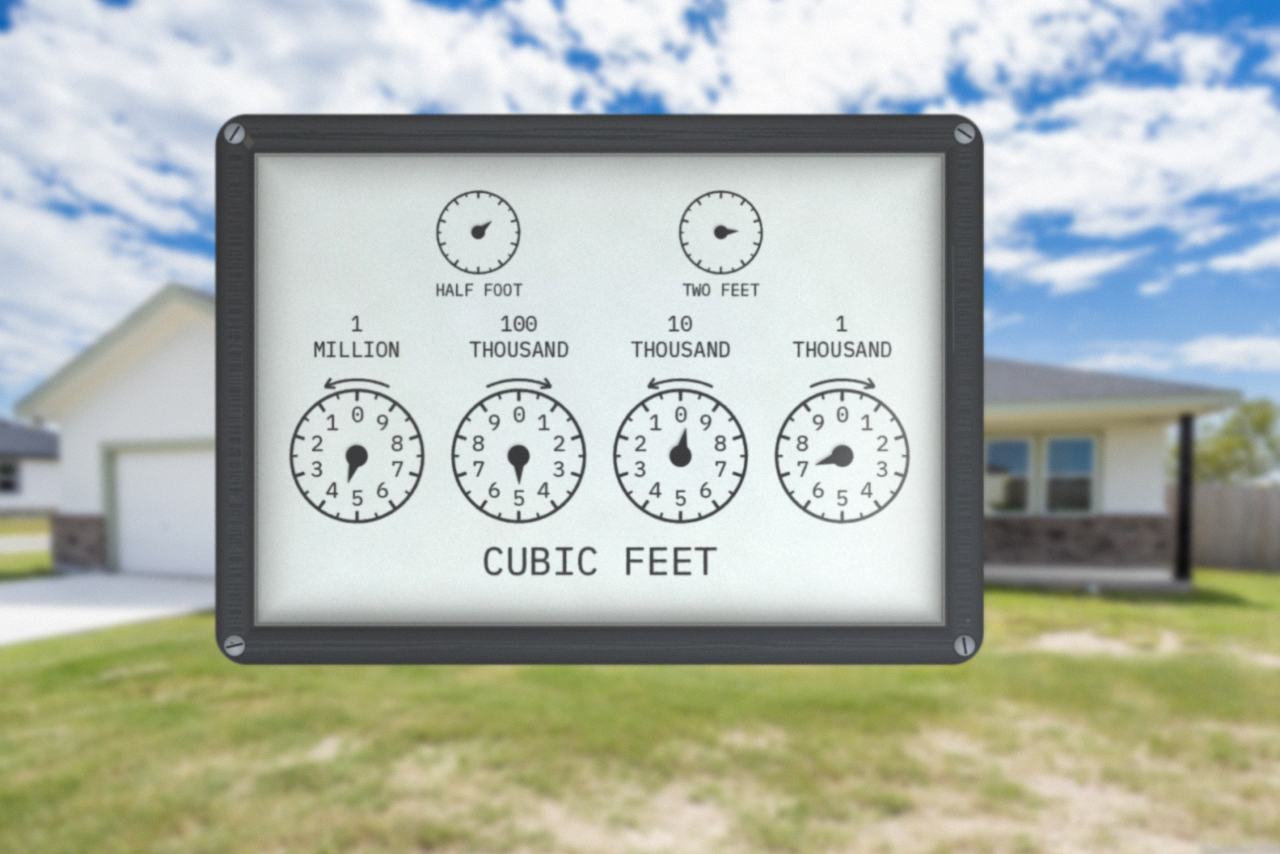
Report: 449700ft³
